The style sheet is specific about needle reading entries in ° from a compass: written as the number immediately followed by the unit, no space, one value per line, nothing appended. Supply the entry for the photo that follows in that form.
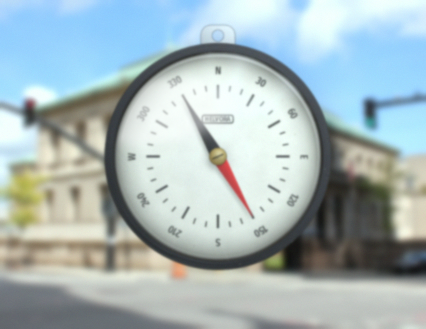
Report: 150°
